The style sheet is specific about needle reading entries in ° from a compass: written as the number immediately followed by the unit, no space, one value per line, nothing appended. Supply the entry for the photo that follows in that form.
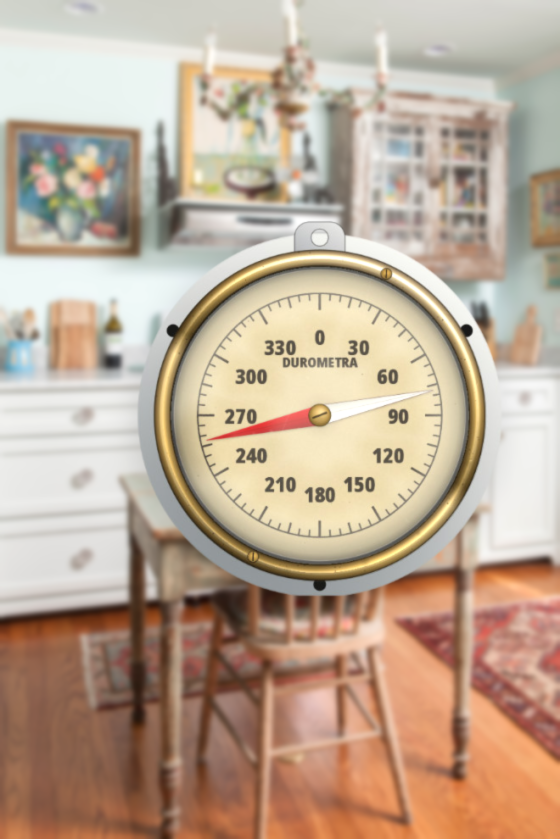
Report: 257.5°
